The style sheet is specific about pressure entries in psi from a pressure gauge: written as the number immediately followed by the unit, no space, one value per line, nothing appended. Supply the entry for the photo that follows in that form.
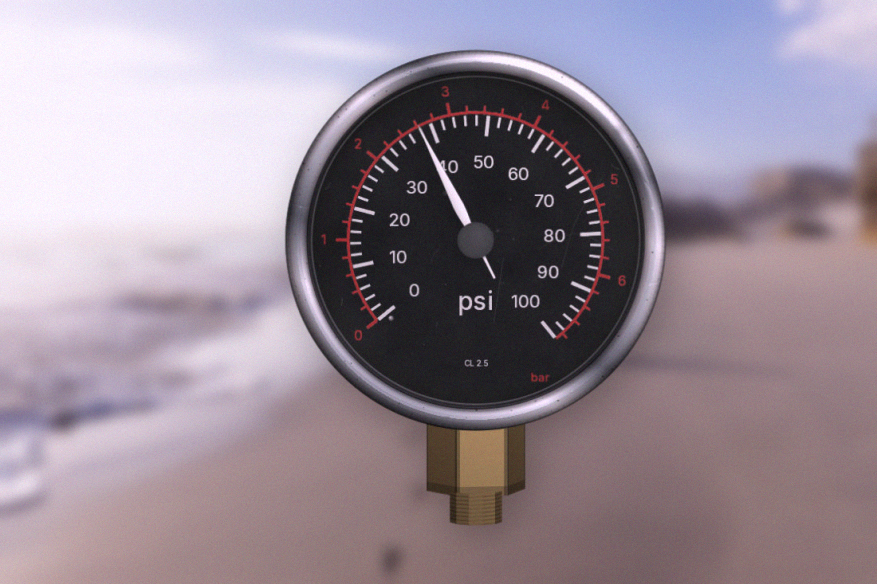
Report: 38psi
